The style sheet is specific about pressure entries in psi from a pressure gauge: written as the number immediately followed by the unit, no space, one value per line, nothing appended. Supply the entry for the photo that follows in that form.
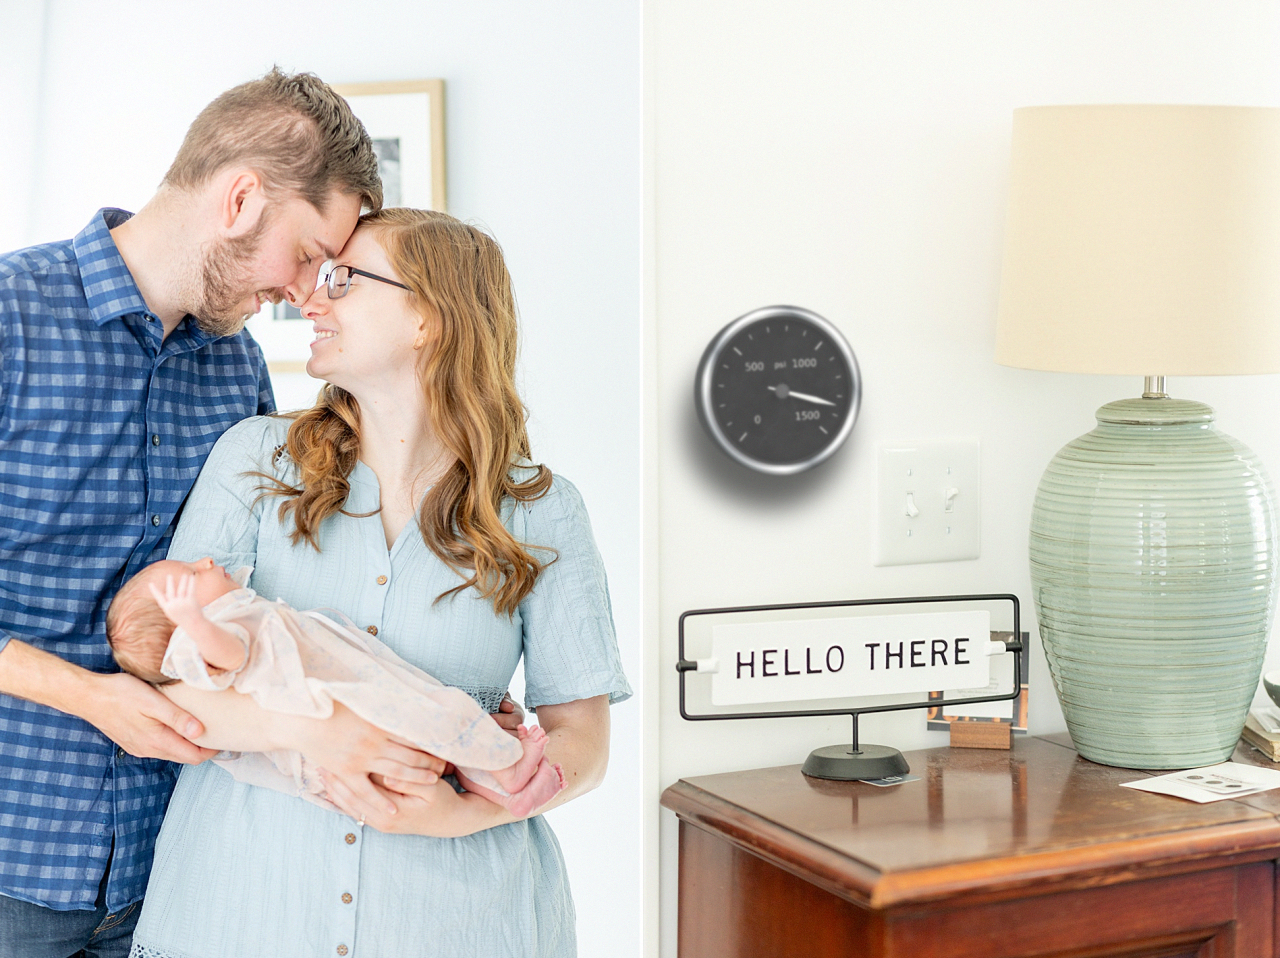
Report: 1350psi
